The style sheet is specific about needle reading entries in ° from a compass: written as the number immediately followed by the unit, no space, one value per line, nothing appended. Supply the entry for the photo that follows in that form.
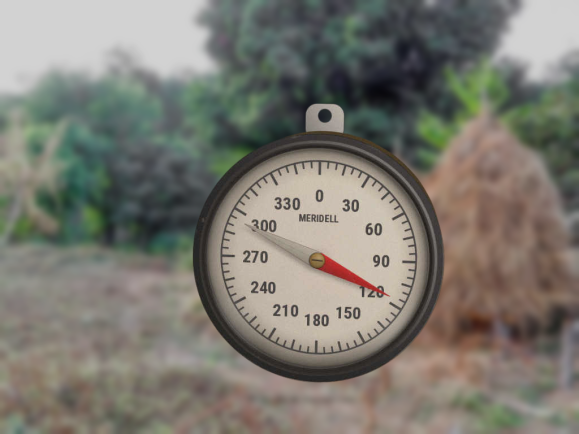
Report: 115°
